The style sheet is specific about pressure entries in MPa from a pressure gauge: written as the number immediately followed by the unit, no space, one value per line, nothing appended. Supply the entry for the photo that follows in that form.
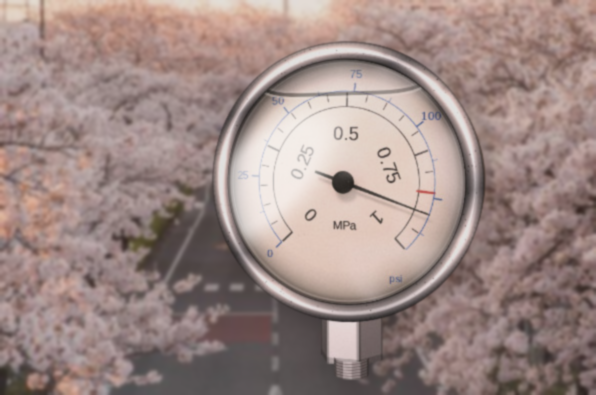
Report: 0.9MPa
